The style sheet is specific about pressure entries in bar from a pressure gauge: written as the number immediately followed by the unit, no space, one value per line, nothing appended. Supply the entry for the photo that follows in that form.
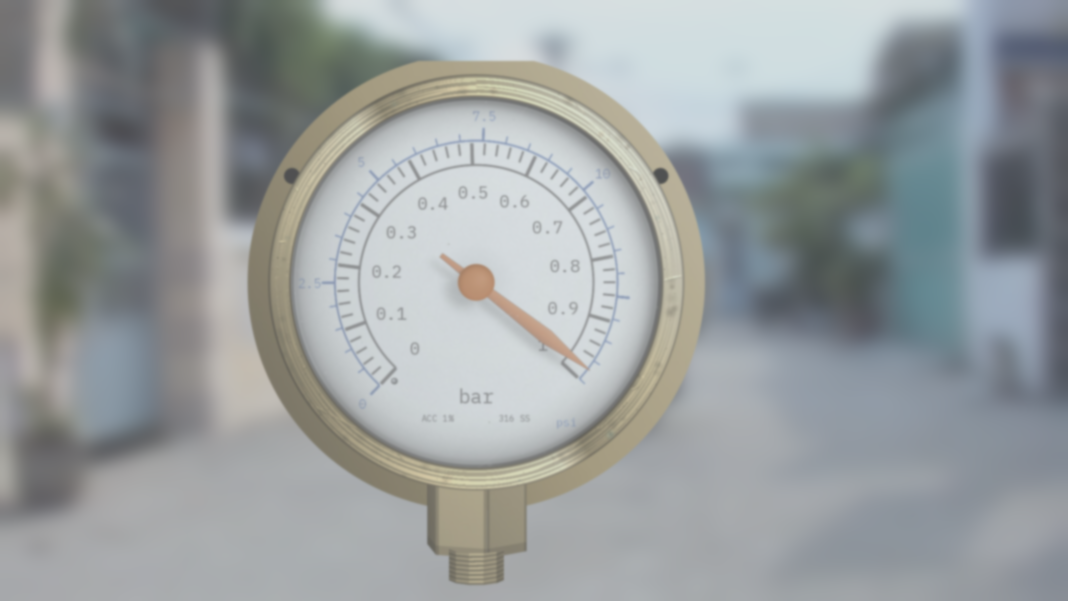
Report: 0.98bar
